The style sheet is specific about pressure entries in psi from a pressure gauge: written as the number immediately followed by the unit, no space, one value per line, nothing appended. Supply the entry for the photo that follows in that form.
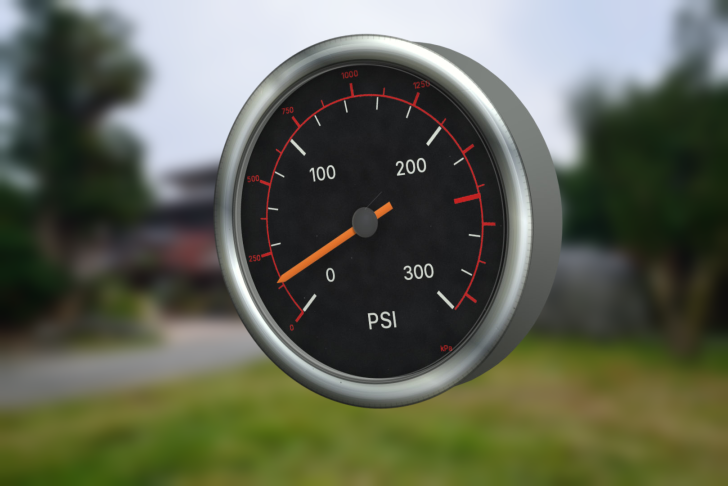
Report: 20psi
